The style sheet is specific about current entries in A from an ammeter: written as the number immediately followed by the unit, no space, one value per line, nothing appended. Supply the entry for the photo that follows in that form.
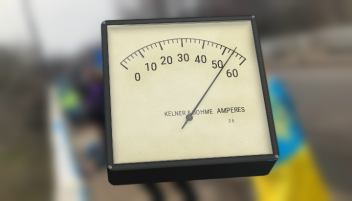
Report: 54A
